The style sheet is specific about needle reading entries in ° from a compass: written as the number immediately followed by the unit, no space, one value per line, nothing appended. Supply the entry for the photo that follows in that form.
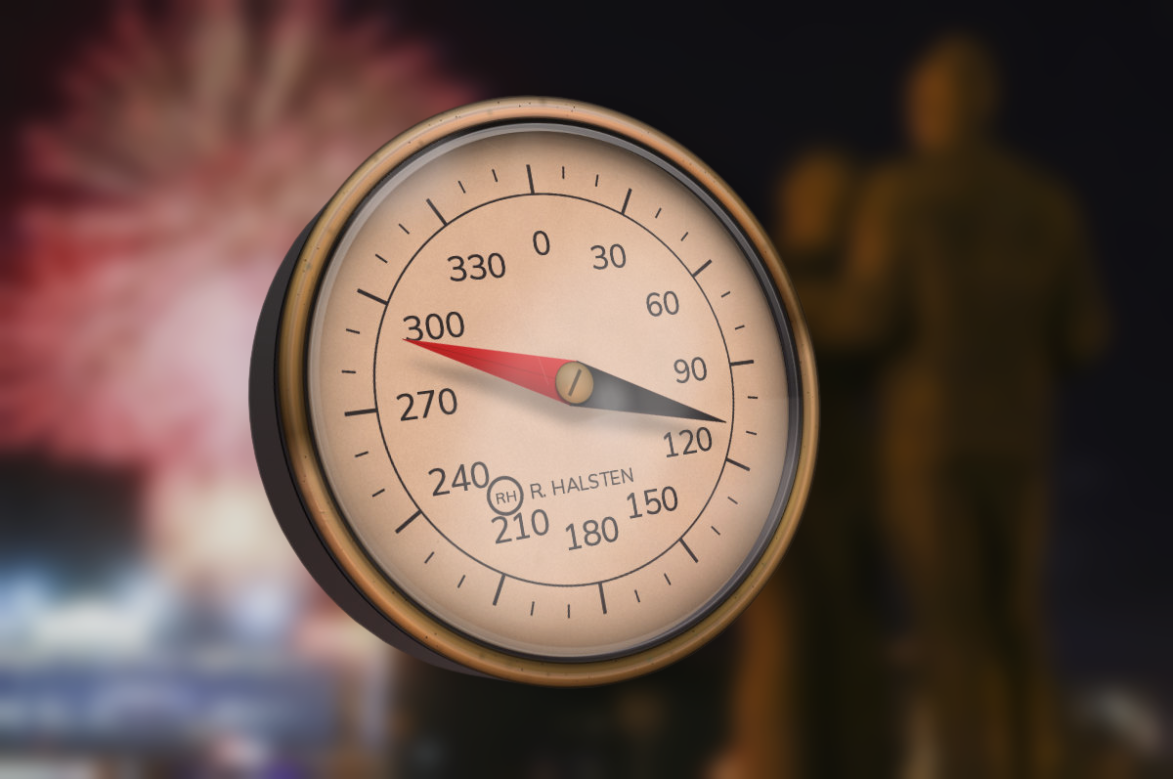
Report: 290°
